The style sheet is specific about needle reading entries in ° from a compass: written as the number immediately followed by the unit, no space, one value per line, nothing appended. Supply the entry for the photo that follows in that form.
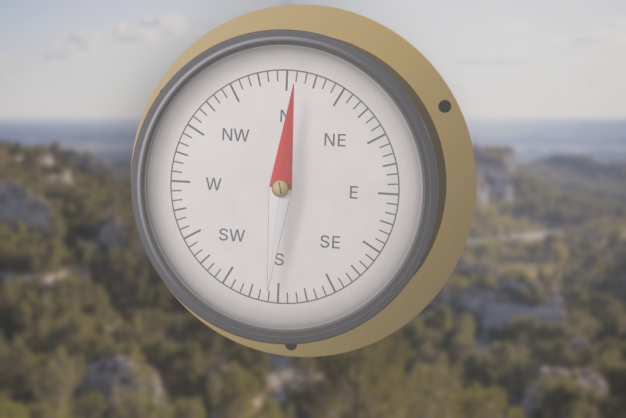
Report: 5°
